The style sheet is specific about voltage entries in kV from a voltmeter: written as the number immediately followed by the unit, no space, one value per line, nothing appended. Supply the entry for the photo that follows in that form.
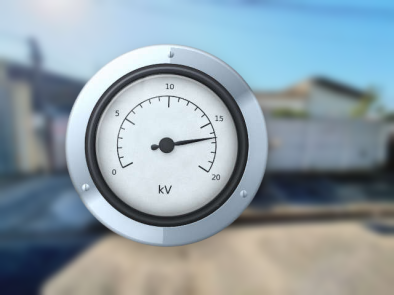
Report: 16.5kV
